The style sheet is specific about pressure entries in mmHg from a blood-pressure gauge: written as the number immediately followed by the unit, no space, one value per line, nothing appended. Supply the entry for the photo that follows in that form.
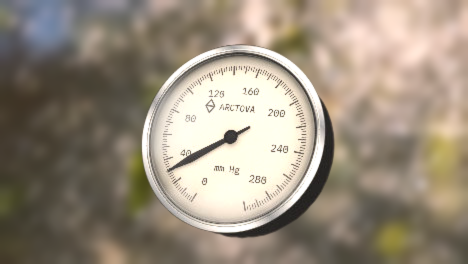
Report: 30mmHg
